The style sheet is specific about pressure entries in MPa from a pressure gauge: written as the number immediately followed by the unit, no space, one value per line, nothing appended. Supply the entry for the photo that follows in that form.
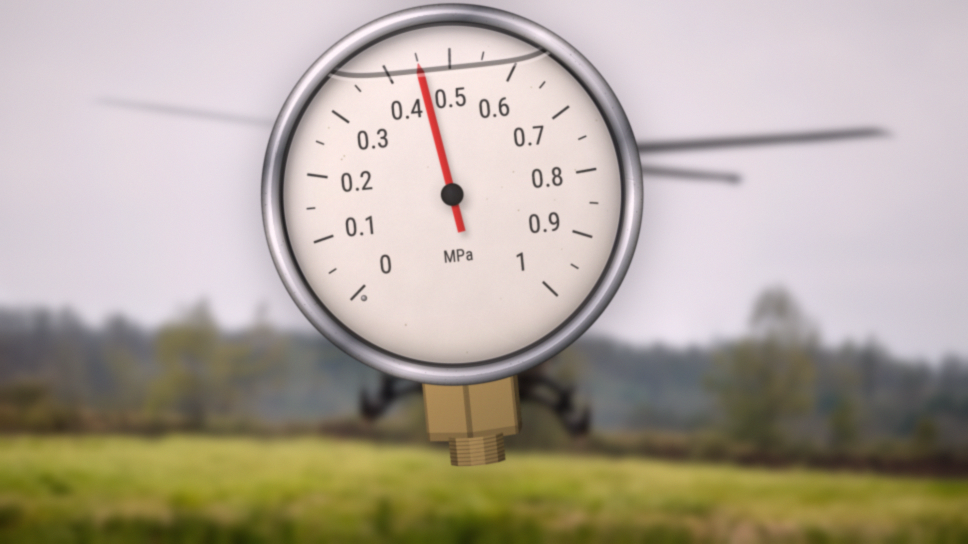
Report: 0.45MPa
